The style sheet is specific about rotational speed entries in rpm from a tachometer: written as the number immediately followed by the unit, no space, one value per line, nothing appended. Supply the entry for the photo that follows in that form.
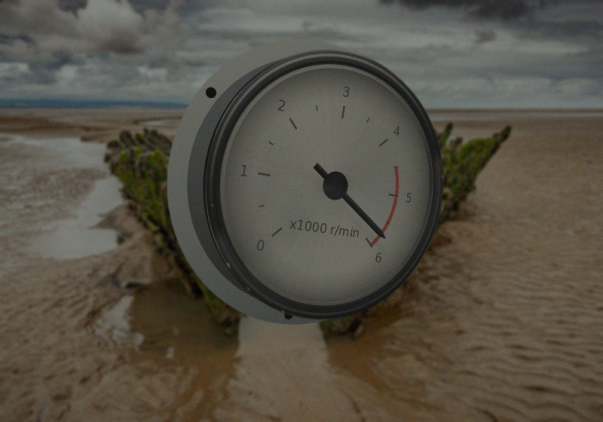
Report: 5750rpm
